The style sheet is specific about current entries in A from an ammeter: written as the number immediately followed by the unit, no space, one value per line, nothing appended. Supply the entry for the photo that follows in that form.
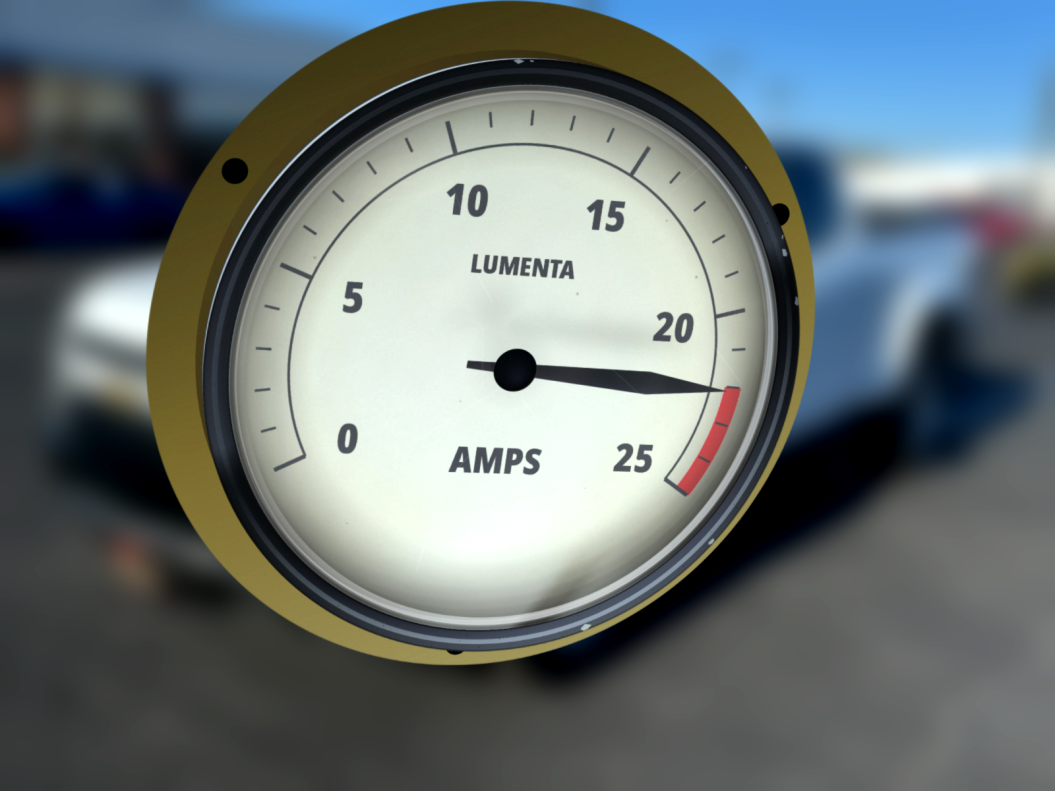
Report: 22A
